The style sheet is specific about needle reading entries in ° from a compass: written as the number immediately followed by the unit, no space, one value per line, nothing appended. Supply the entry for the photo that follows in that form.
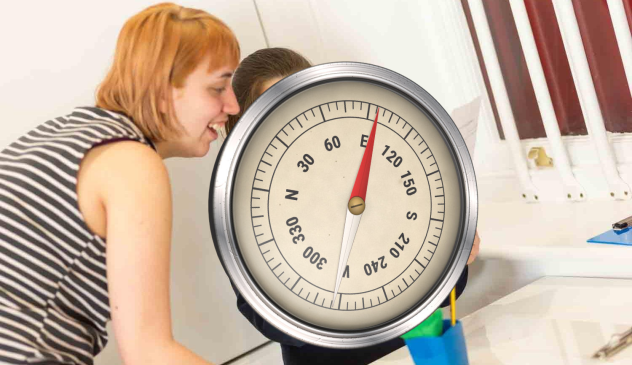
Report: 95°
